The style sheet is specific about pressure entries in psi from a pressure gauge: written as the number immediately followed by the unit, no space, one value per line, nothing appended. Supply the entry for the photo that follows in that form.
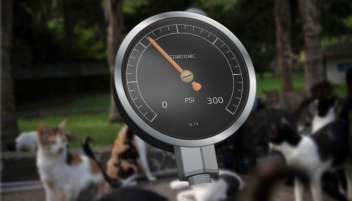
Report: 110psi
